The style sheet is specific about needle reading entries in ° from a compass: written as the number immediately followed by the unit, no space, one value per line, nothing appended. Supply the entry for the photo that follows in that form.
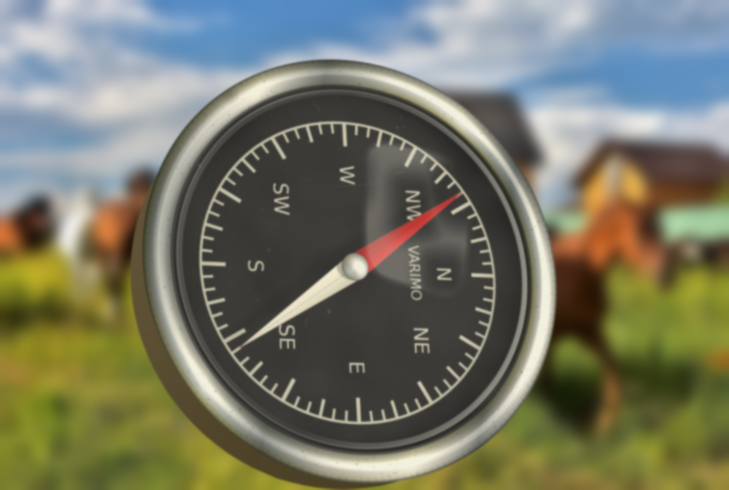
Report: 325°
